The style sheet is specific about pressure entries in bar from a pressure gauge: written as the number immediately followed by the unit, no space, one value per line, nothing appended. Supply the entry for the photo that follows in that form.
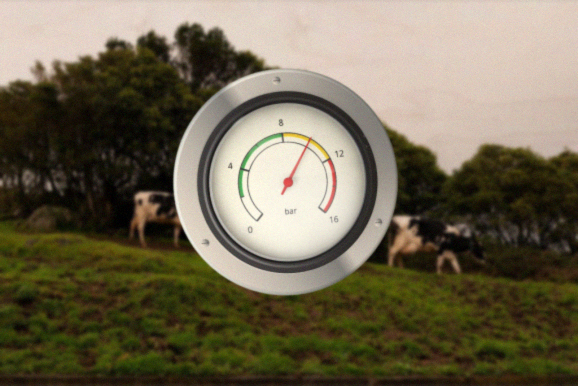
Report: 10bar
